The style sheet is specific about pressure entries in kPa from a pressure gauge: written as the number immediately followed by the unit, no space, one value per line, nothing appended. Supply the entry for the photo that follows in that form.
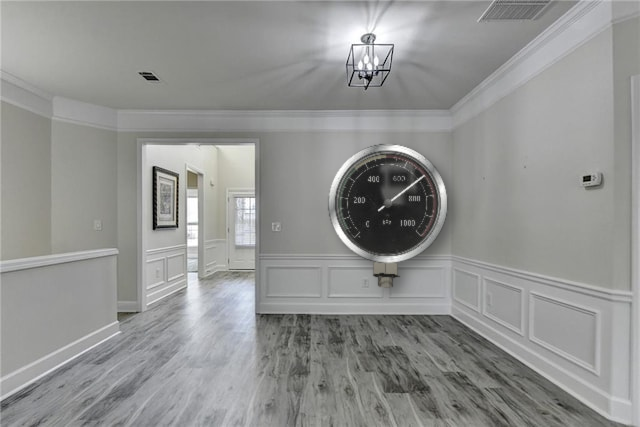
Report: 700kPa
